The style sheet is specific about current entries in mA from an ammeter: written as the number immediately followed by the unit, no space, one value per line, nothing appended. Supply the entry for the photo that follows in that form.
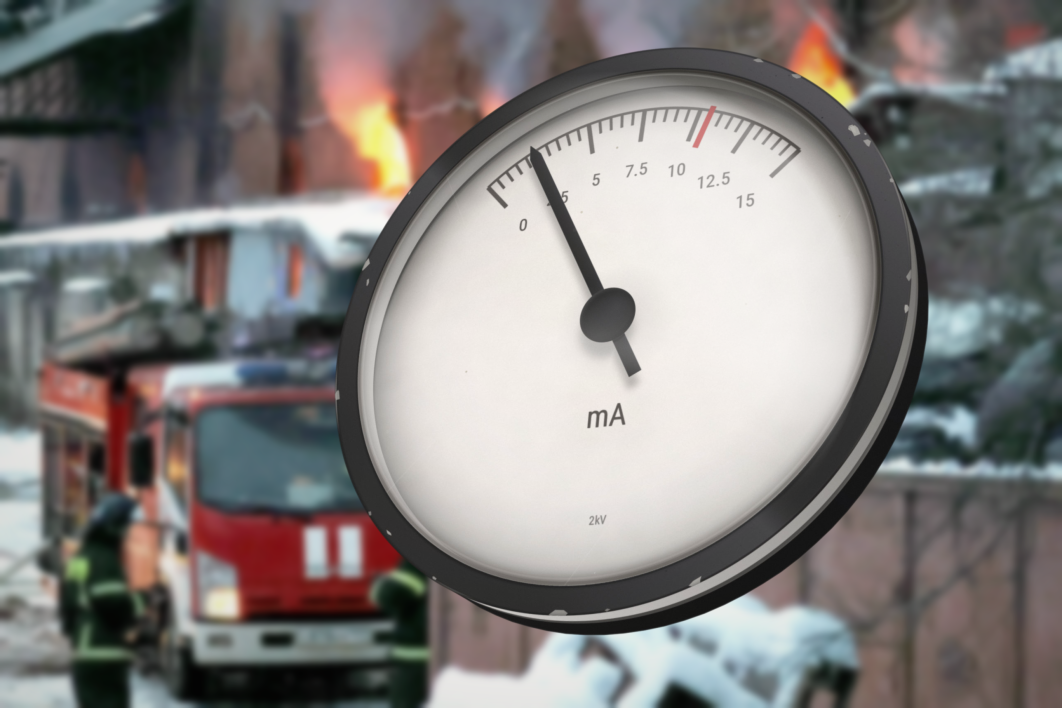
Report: 2.5mA
